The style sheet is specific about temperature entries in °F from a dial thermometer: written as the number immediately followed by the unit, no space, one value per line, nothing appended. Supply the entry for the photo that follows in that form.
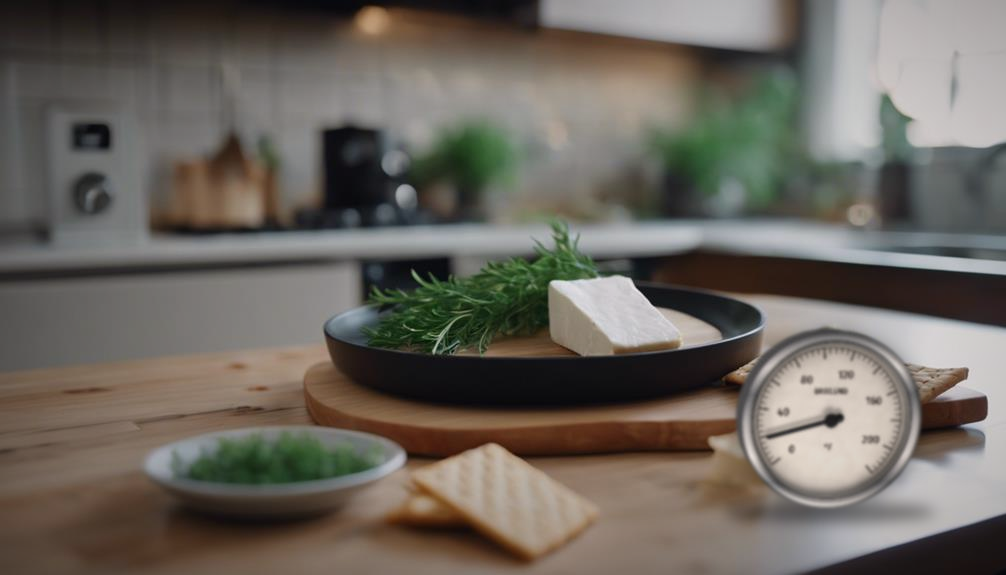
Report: 20°F
